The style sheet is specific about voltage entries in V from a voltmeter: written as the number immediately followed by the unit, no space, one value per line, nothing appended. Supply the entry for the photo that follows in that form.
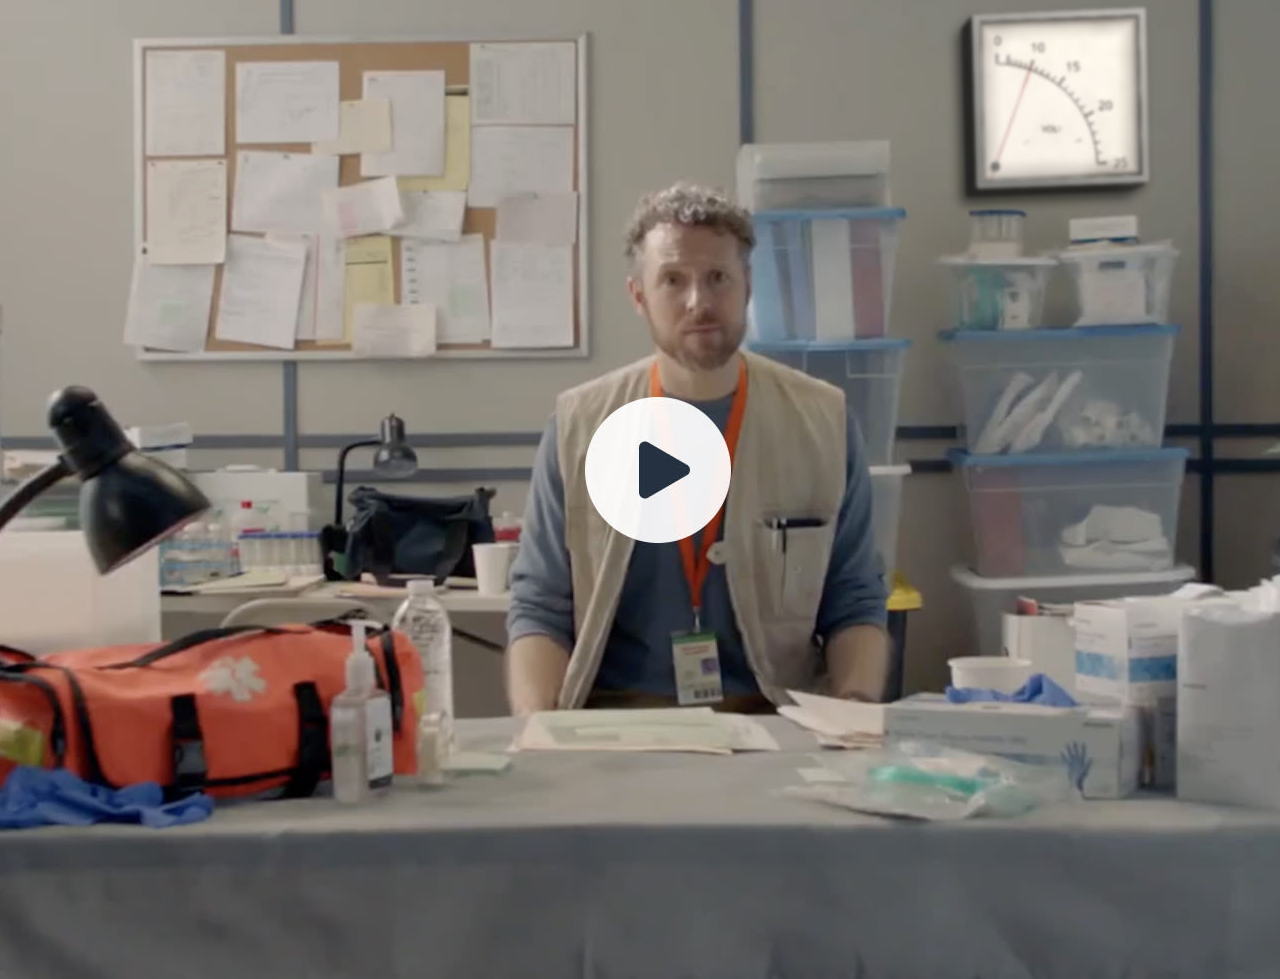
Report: 10V
